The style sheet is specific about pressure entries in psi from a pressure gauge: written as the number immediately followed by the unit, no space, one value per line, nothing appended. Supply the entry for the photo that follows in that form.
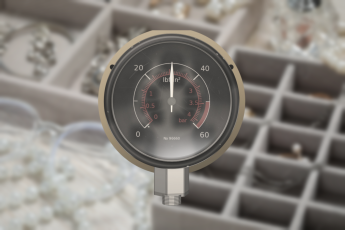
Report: 30psi
